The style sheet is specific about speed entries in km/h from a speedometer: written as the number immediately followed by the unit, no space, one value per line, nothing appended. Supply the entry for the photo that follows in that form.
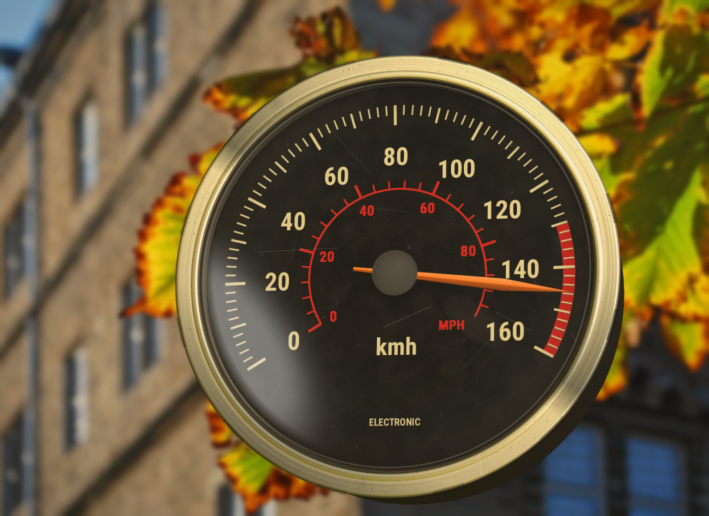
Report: 146km/h
